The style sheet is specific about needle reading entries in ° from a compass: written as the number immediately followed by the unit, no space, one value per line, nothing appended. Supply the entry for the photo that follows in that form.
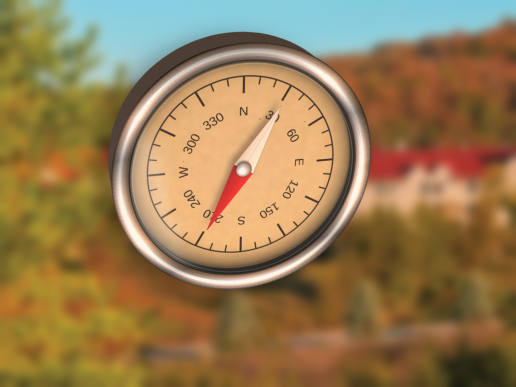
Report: 210°
